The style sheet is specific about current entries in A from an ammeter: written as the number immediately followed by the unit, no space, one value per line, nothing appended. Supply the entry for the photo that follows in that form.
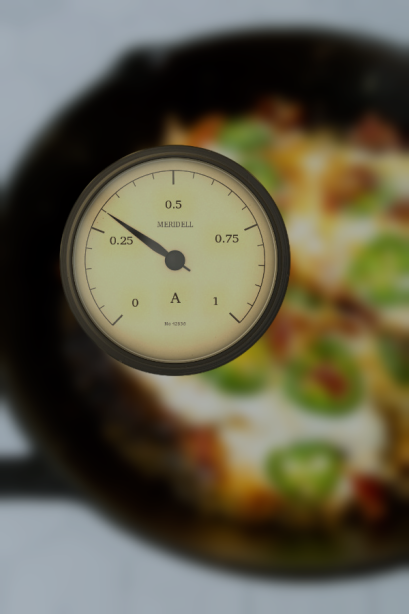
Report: 0.3A
